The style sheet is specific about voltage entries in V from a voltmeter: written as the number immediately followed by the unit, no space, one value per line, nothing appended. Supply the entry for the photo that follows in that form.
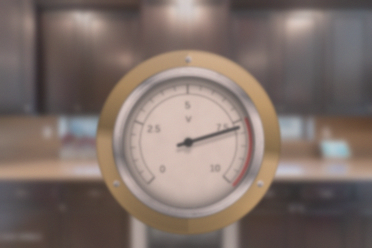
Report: 7.75V
